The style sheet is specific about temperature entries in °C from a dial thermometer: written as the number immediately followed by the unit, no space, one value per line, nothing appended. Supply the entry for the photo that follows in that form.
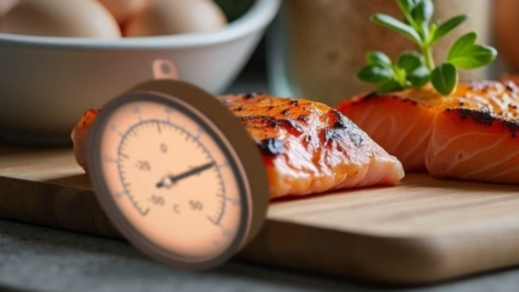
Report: 25°C
